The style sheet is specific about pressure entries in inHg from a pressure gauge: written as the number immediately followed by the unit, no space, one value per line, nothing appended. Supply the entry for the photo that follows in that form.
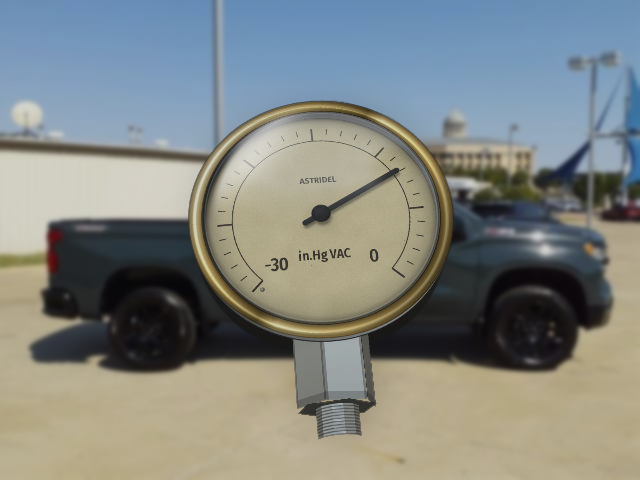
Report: -8inHg
